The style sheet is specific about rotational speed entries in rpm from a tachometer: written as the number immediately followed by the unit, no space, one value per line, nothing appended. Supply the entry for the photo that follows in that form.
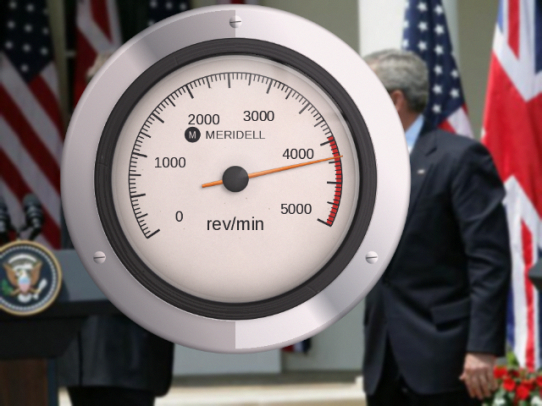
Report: 4200rpm
